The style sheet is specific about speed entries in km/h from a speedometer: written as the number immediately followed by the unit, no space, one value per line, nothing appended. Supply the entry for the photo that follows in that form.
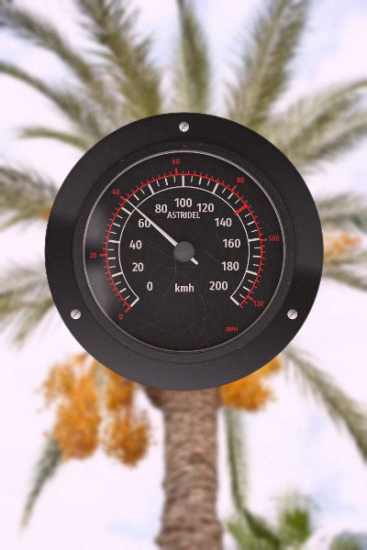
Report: 65km/h
